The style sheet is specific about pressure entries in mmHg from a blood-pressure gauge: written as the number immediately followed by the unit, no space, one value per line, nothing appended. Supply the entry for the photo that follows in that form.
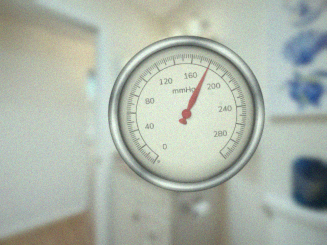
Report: 180mmHg
